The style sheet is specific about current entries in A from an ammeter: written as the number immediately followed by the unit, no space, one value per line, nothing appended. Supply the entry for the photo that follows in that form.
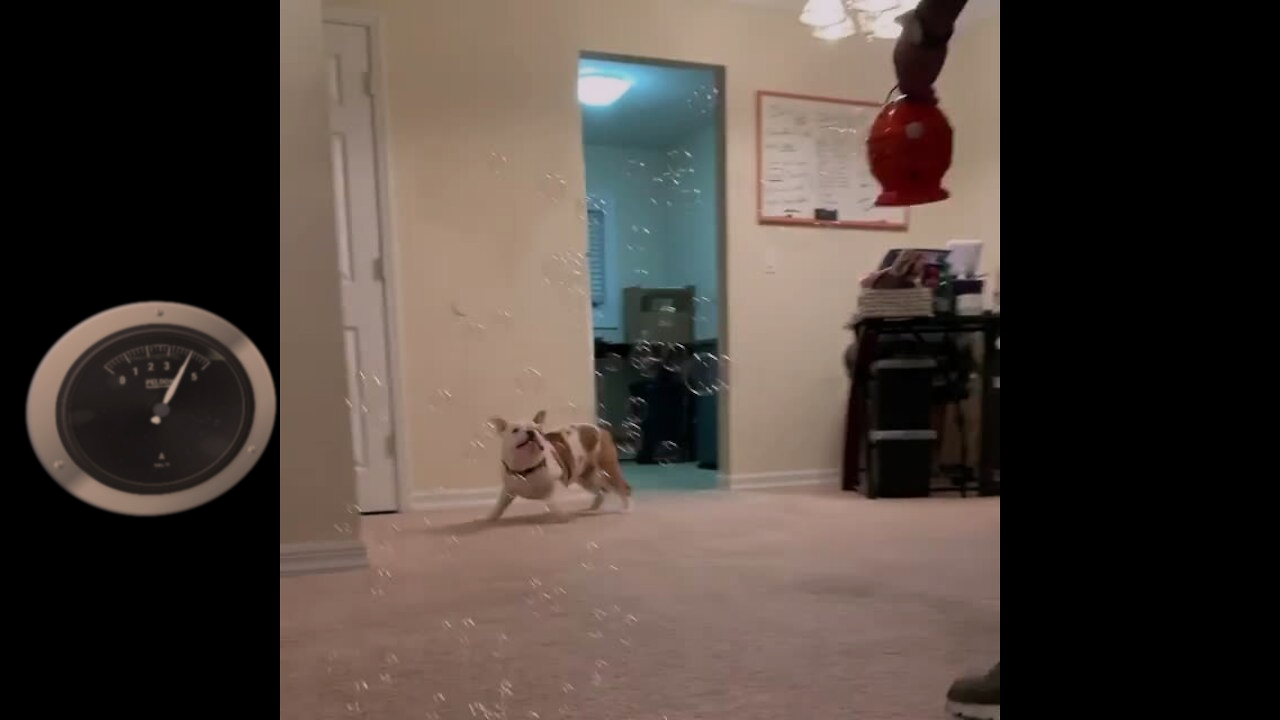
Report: 4A
